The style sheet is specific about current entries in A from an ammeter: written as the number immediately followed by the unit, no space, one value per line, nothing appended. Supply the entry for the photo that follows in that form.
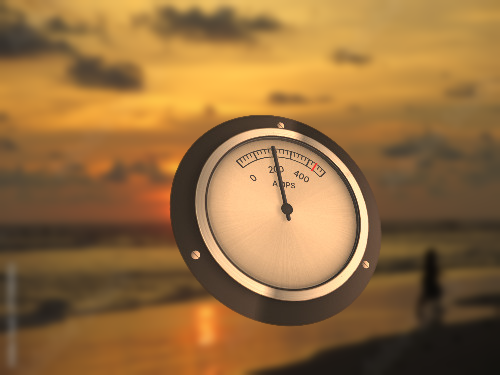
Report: 200A
